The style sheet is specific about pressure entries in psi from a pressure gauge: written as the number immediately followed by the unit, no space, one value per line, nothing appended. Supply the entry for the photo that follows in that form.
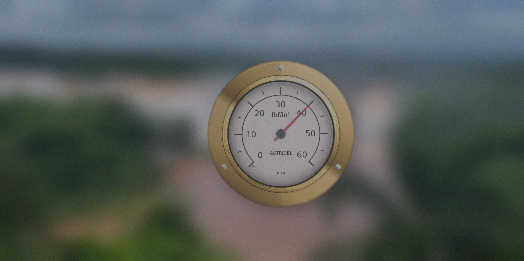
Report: 40psi
